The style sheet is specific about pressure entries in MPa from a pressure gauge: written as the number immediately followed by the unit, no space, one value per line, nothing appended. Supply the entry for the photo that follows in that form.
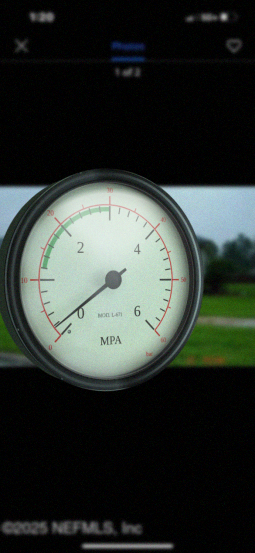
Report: 0.2MPa
